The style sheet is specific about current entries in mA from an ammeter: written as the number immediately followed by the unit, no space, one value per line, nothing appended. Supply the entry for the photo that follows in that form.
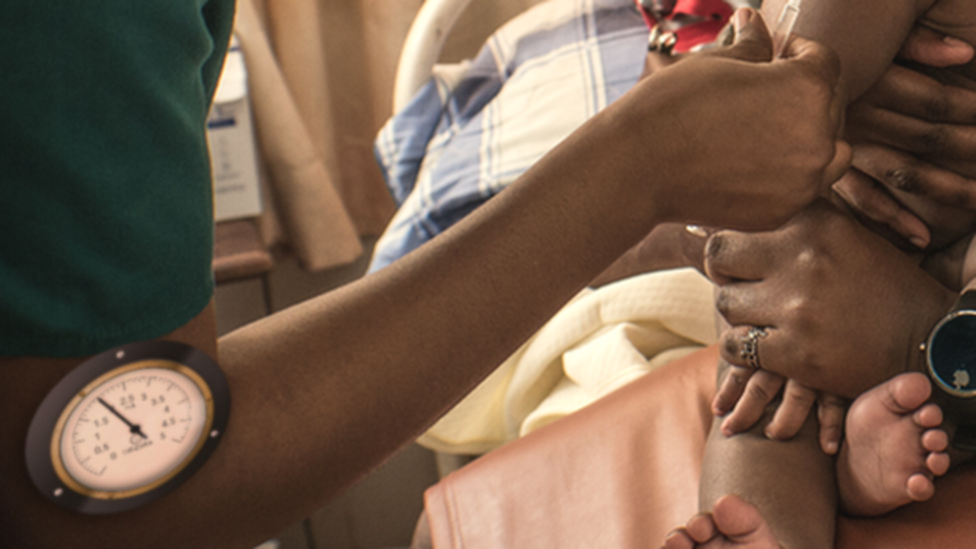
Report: 2mA
